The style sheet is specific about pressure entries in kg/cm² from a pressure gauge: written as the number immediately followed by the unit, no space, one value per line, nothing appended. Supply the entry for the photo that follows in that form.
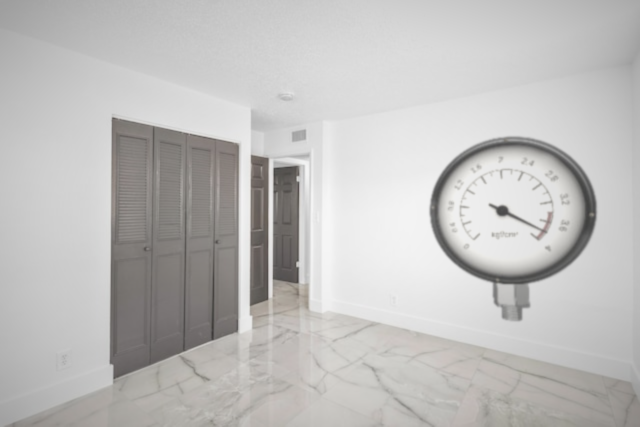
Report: 3.8kg/cm²
